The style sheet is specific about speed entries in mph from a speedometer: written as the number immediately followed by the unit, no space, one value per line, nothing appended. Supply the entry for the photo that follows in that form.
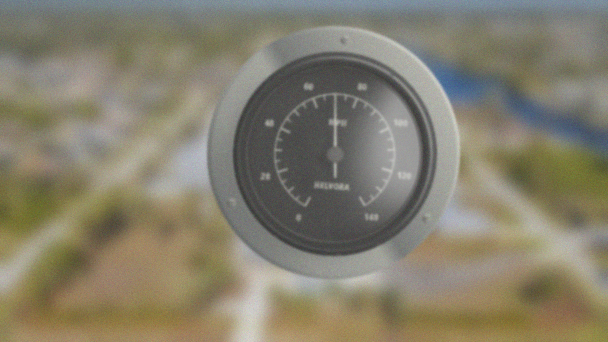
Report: 70mph
